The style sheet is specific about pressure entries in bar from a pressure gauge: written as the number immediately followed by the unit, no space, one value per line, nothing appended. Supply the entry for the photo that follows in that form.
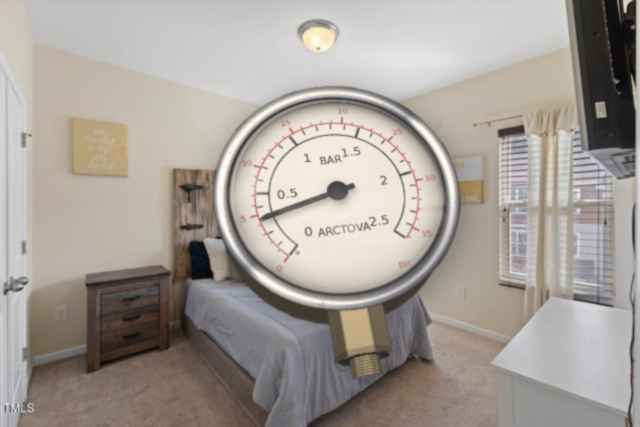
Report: 0.3bar
